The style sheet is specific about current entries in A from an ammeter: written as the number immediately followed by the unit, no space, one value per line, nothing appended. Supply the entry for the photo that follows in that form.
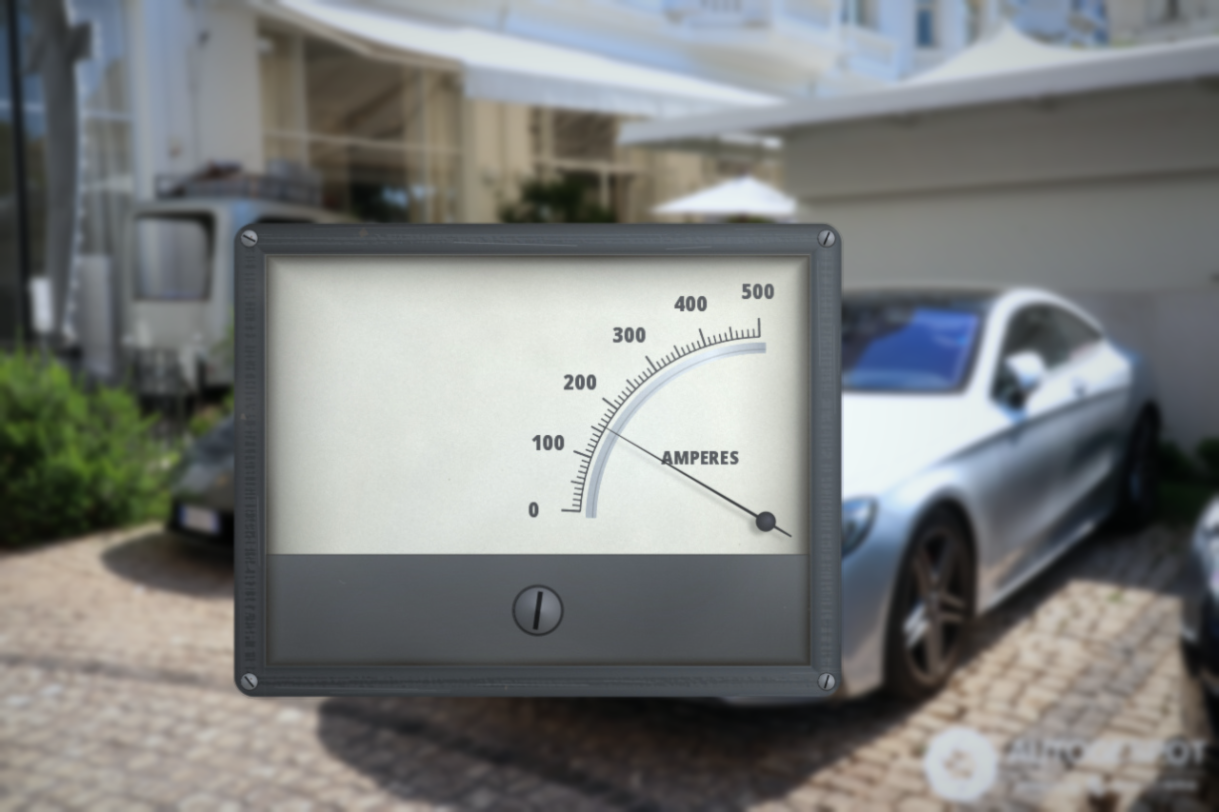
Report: 160A
